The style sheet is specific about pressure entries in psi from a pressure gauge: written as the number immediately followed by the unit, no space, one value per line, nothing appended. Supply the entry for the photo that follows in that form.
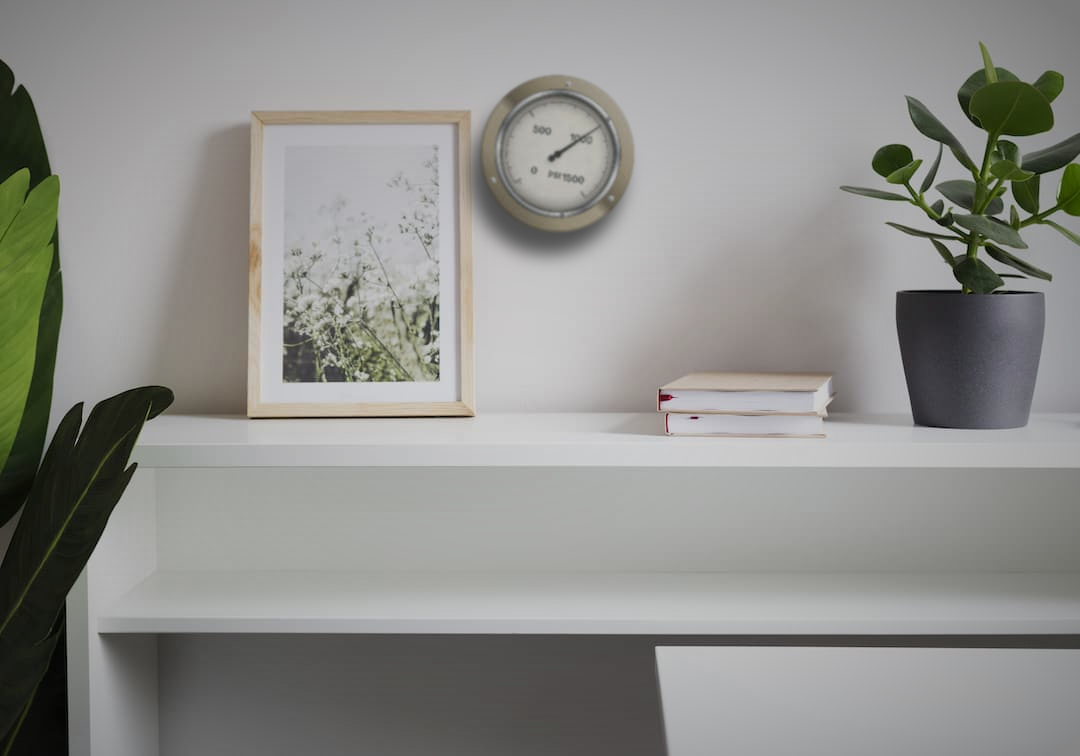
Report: 1000psi
